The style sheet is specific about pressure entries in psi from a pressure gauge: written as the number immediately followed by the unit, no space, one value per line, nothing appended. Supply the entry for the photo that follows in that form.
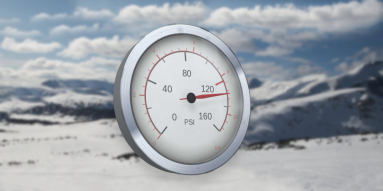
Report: 130psi
